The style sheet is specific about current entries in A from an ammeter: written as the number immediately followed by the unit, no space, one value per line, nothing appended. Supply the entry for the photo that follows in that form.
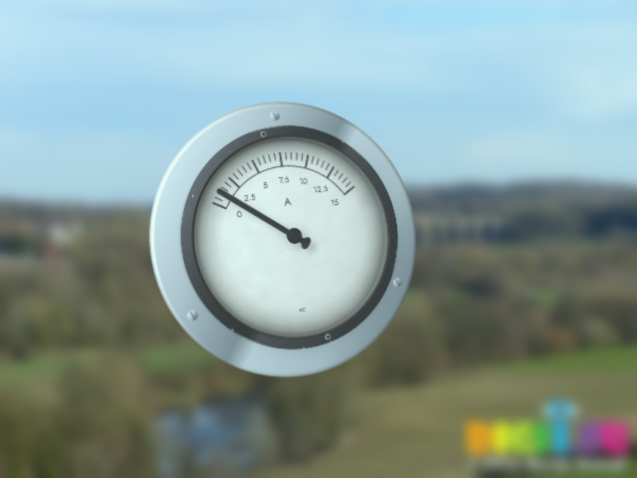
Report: 1A
